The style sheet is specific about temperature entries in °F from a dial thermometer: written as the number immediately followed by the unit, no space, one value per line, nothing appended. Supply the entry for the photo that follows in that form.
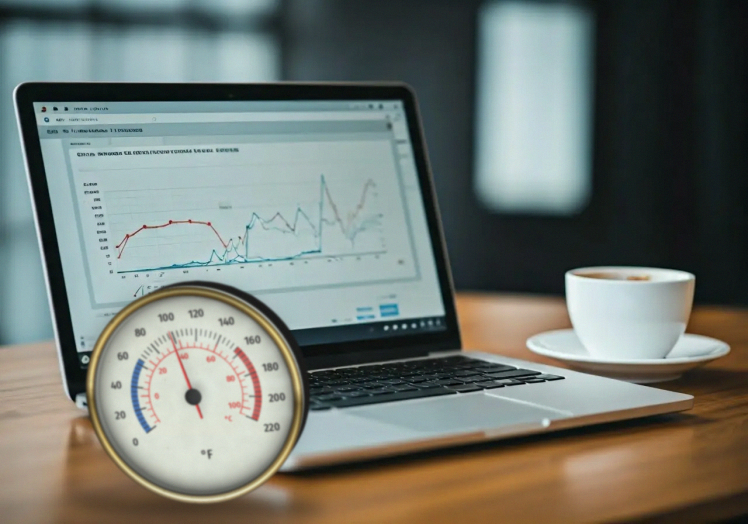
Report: 100°F
